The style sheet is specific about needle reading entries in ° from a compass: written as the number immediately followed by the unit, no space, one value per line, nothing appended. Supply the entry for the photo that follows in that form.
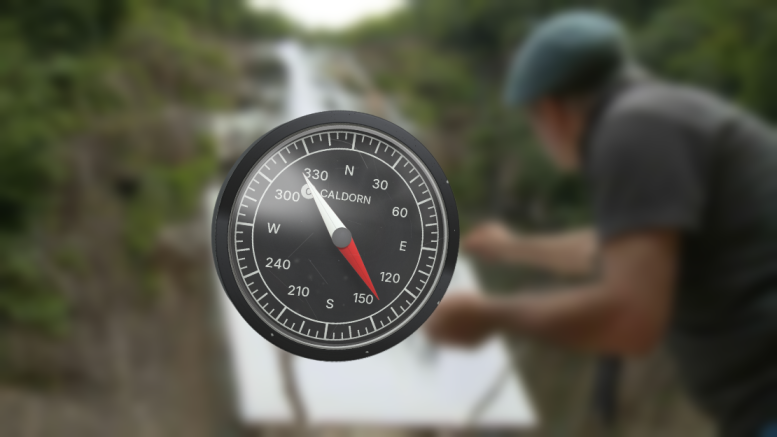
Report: 140°
